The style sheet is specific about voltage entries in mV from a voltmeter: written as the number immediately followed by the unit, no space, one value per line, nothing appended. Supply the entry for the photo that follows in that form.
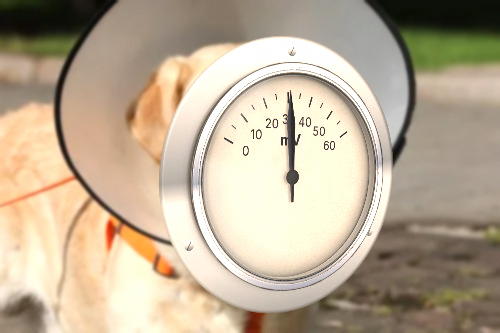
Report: 30mV
